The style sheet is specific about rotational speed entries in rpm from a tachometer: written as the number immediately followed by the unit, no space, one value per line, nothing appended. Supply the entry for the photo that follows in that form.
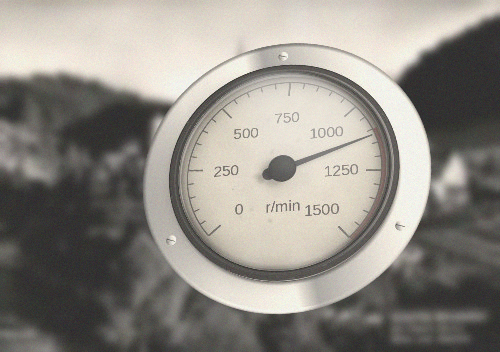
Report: 1125rpm
